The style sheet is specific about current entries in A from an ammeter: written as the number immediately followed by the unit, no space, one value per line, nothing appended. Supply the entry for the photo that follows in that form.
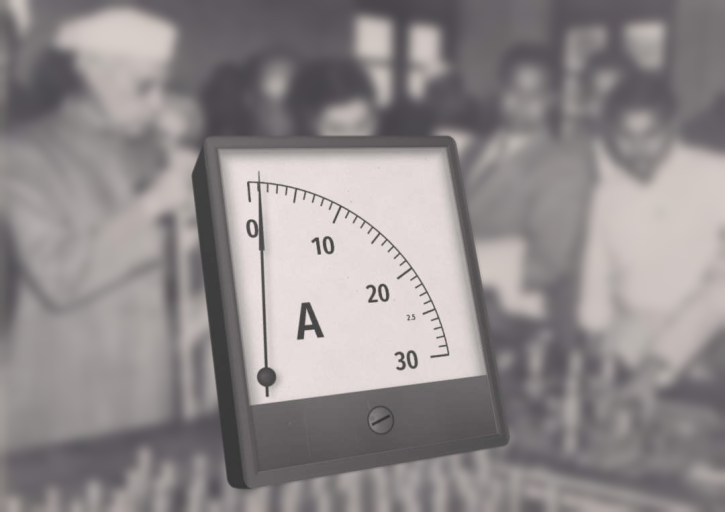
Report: 1A
